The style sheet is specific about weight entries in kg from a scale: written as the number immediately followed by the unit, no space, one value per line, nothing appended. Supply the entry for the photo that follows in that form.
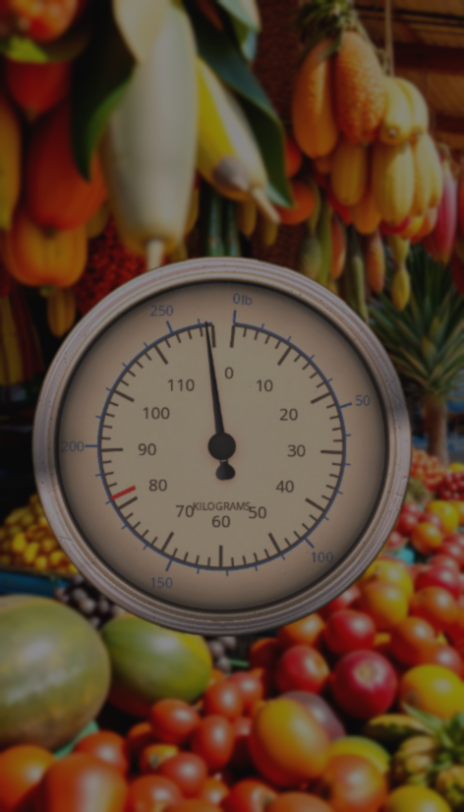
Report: 119kg
